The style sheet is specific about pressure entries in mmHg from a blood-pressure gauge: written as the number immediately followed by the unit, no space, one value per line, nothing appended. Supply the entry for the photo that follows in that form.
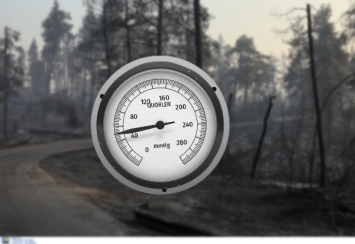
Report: 50mmHg
